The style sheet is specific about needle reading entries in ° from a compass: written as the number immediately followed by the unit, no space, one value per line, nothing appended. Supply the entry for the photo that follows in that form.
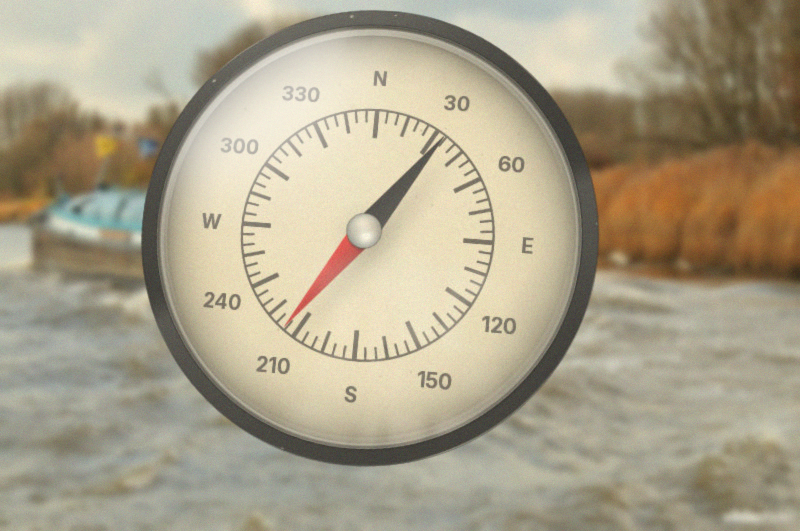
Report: 215°
